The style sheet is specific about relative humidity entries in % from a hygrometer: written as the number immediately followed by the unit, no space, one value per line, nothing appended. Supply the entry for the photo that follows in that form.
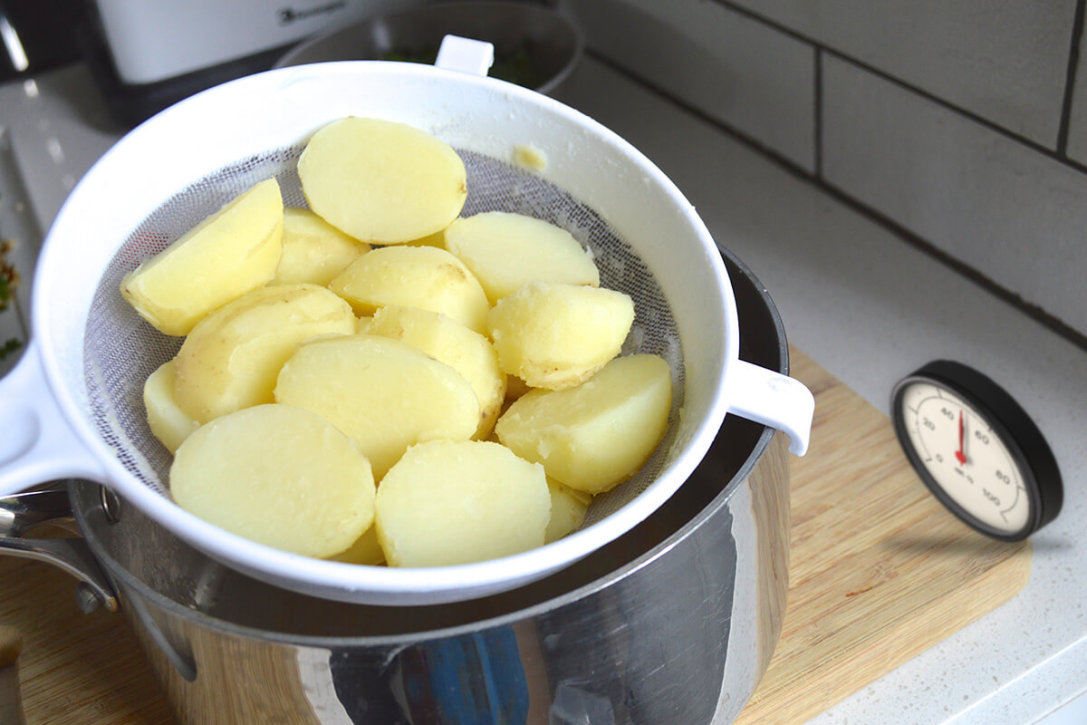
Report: 50%
